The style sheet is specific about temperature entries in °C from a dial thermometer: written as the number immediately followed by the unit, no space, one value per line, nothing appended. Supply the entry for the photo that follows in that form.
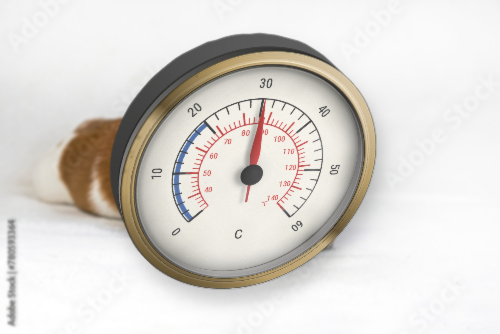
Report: 30°C
